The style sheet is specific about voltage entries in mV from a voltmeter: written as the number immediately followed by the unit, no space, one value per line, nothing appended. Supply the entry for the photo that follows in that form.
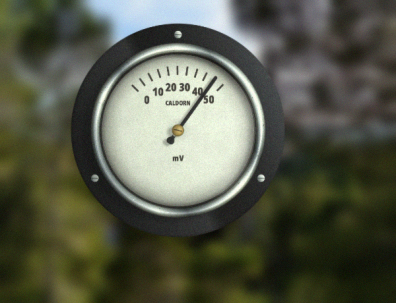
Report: 45mV
